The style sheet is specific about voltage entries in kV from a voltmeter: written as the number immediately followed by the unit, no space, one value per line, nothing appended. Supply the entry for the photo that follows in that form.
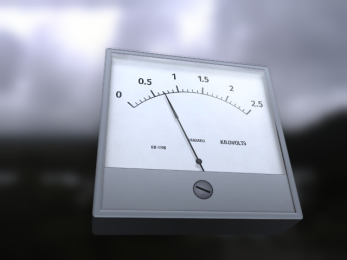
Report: 0.7kV
